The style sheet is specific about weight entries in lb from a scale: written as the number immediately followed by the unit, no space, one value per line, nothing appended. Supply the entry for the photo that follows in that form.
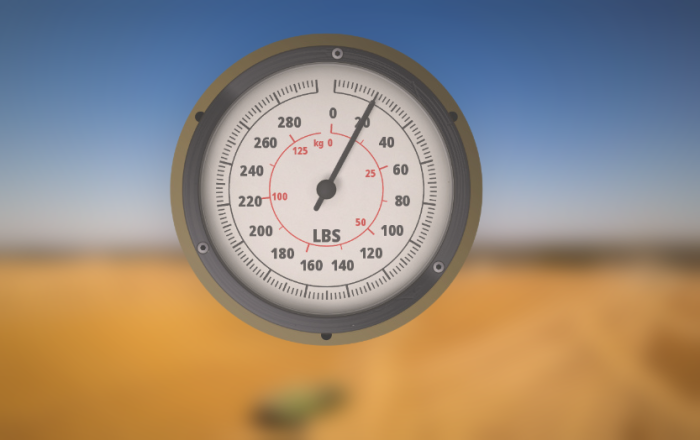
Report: 20lb
